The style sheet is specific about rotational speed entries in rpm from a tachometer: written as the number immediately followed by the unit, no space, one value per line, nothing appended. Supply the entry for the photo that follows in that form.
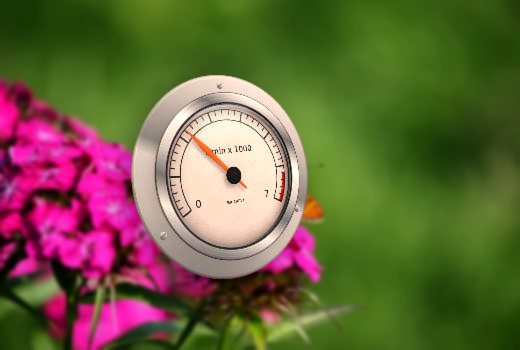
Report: 2200rpm
